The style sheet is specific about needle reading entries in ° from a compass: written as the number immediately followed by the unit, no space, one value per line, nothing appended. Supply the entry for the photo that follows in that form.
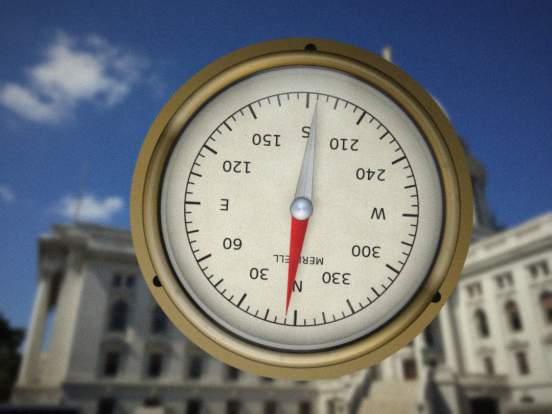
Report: 5°
